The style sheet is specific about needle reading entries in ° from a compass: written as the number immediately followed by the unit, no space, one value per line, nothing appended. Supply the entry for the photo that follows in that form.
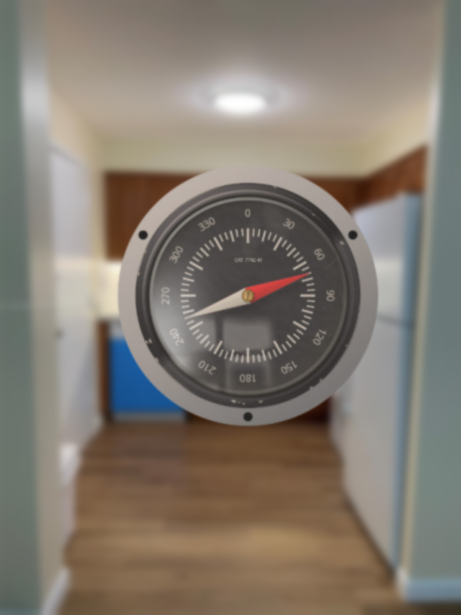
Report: 70°
